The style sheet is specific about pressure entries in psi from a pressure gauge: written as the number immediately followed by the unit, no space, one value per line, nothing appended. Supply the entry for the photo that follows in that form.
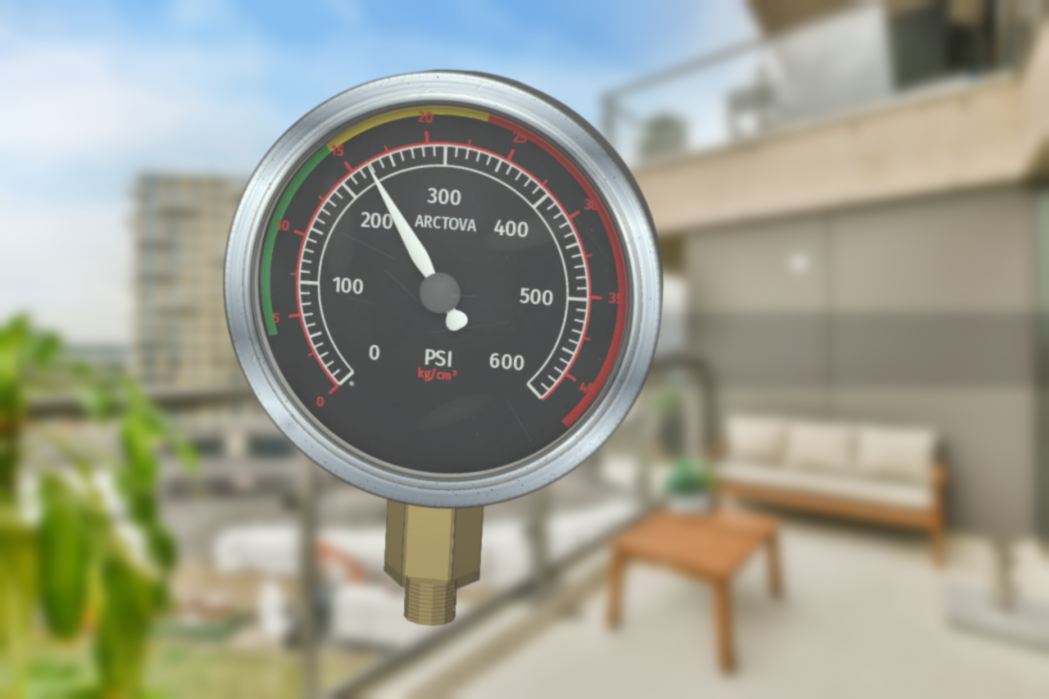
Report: 230psi
